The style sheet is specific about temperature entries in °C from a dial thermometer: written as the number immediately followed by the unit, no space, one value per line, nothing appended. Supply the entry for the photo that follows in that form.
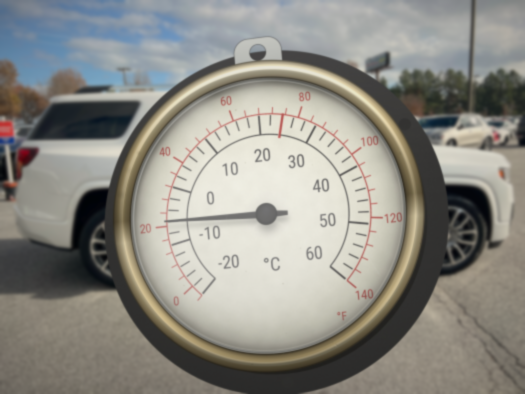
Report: -6°C
